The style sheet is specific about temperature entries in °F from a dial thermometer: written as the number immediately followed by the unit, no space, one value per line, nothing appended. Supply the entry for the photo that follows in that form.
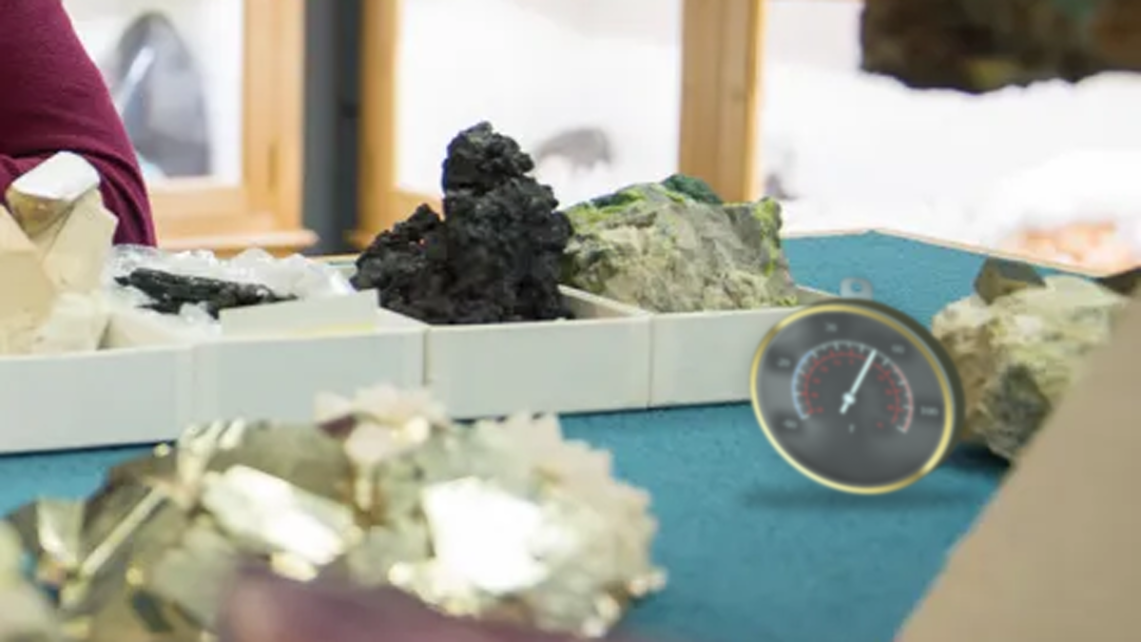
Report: 50°F
